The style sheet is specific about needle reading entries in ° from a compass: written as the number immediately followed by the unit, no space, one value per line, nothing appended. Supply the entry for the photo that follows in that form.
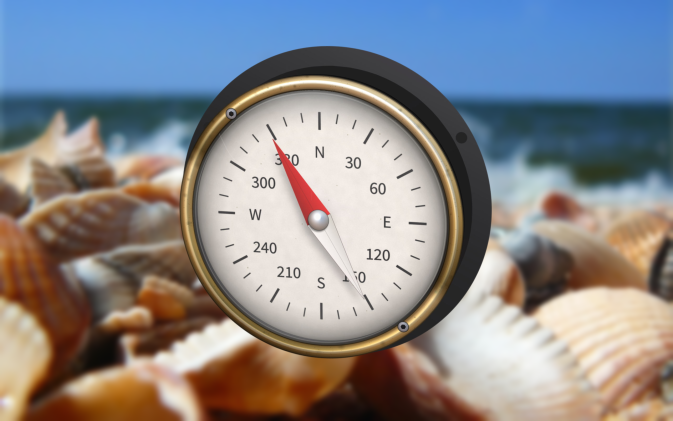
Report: 330°
